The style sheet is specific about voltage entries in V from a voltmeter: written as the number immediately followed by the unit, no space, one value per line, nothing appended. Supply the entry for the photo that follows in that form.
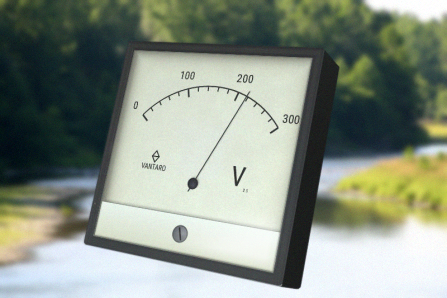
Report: 220V
